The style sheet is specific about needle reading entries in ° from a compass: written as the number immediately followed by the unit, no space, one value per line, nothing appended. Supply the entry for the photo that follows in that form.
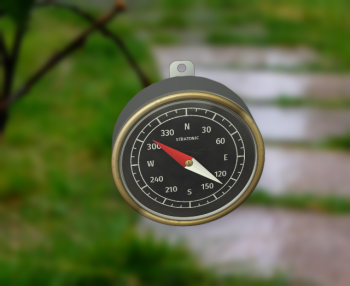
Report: 310°
